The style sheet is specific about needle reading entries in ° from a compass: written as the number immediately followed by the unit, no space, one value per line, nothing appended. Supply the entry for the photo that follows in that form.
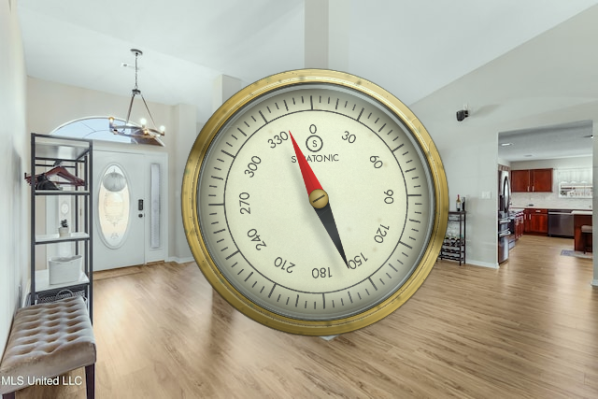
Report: 340°
